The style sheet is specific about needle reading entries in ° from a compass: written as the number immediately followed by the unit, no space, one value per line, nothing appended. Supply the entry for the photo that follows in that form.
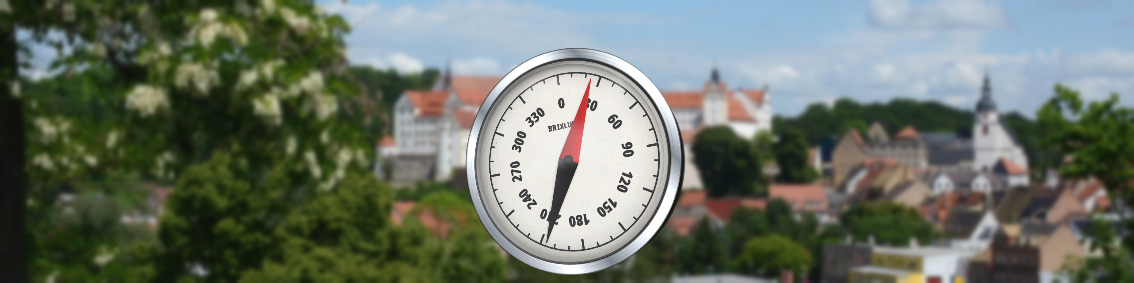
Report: 25°
